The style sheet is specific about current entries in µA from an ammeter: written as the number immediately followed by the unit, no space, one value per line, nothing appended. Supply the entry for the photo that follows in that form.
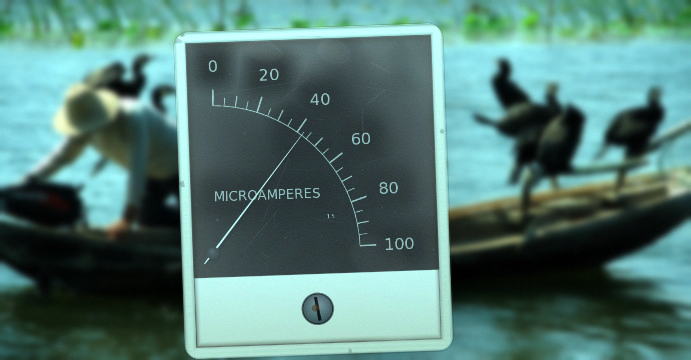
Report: 42.5µA
